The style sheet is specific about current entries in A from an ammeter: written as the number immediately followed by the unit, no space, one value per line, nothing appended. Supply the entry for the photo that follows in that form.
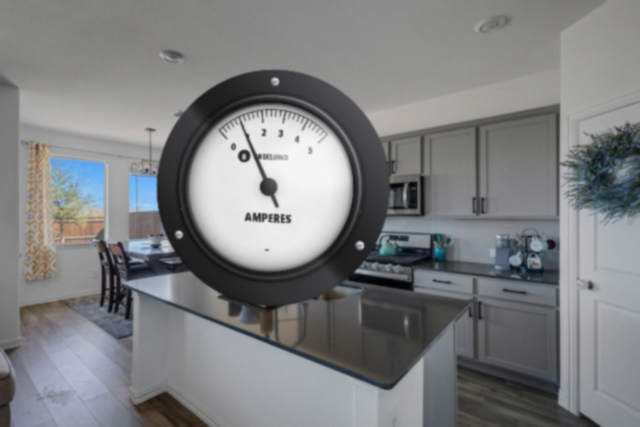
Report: 1A
